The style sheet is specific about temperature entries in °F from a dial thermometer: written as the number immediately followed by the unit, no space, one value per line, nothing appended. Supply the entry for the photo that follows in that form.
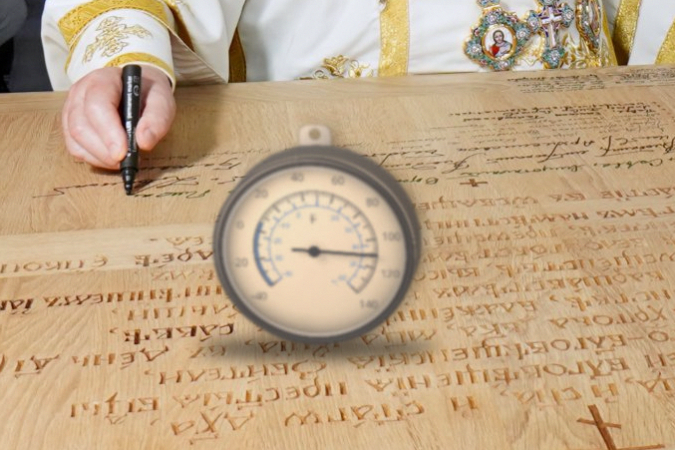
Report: 110°F
